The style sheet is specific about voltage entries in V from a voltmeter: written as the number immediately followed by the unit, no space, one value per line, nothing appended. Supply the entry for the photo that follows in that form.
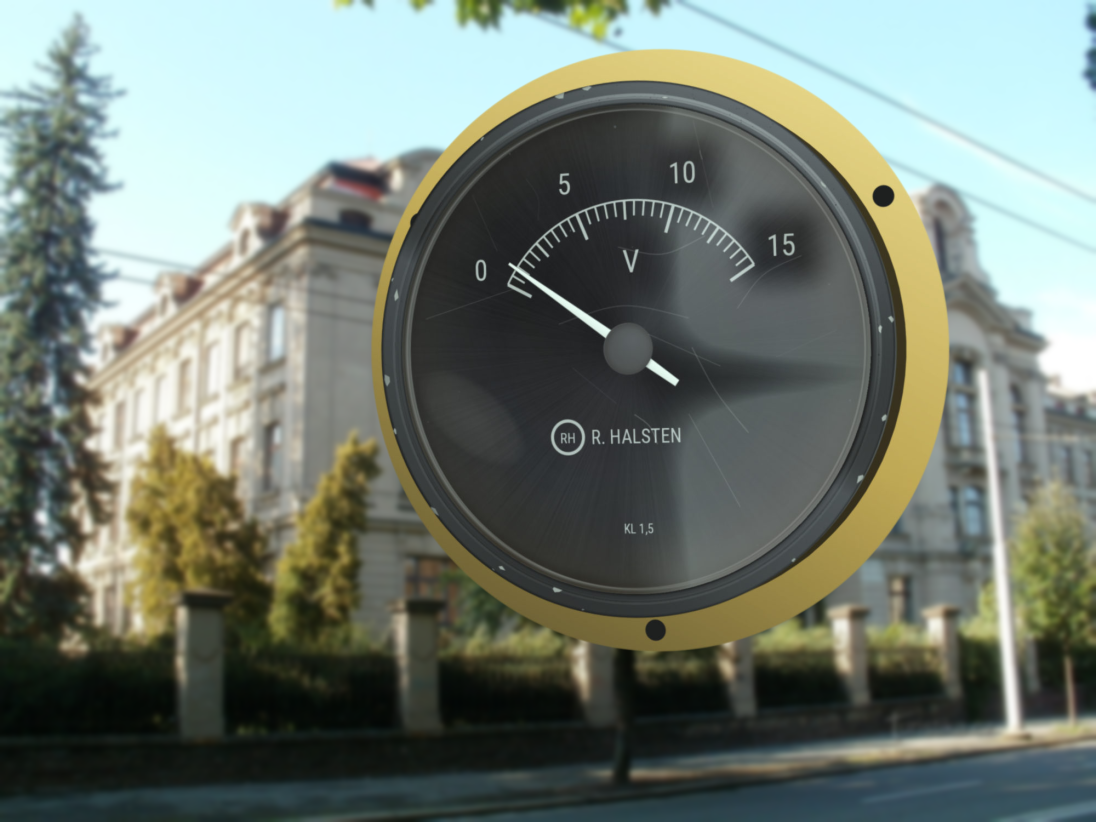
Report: 1V
